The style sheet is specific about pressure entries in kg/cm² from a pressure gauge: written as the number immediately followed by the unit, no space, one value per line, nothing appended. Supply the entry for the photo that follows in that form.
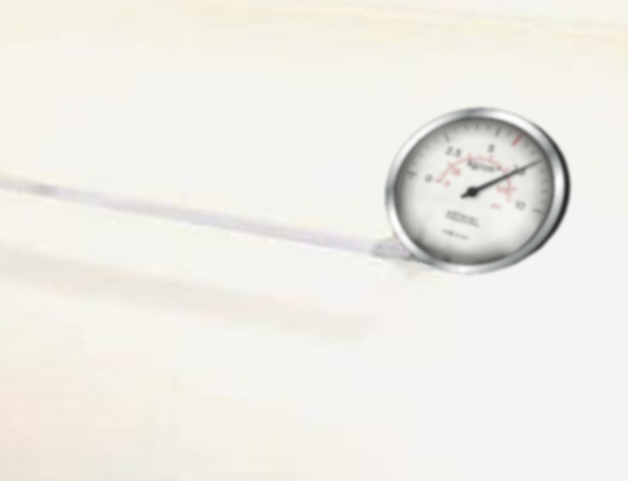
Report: 7.5kg/cm²
